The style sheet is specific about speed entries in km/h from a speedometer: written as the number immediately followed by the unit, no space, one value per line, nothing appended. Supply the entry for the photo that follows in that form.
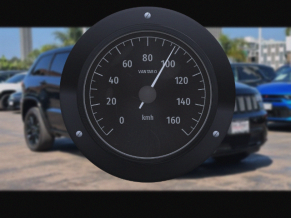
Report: 97.5km/h
